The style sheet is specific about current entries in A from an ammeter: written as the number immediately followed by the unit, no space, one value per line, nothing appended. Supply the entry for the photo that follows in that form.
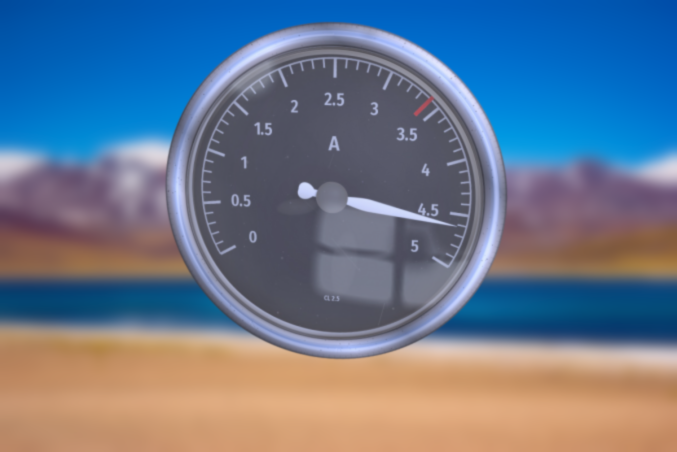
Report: 4.6A
